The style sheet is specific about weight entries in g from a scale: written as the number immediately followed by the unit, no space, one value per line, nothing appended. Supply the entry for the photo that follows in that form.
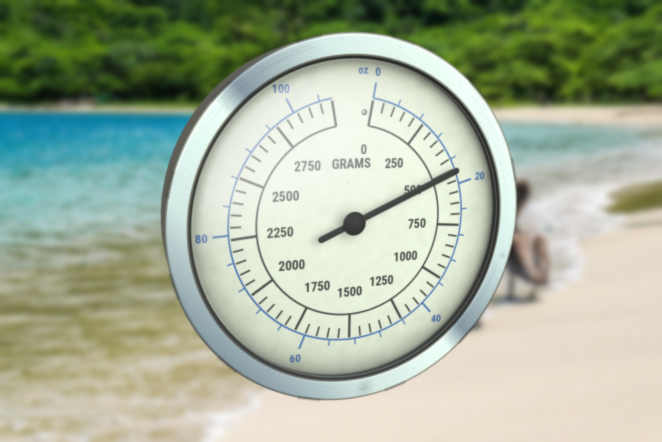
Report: 500g
